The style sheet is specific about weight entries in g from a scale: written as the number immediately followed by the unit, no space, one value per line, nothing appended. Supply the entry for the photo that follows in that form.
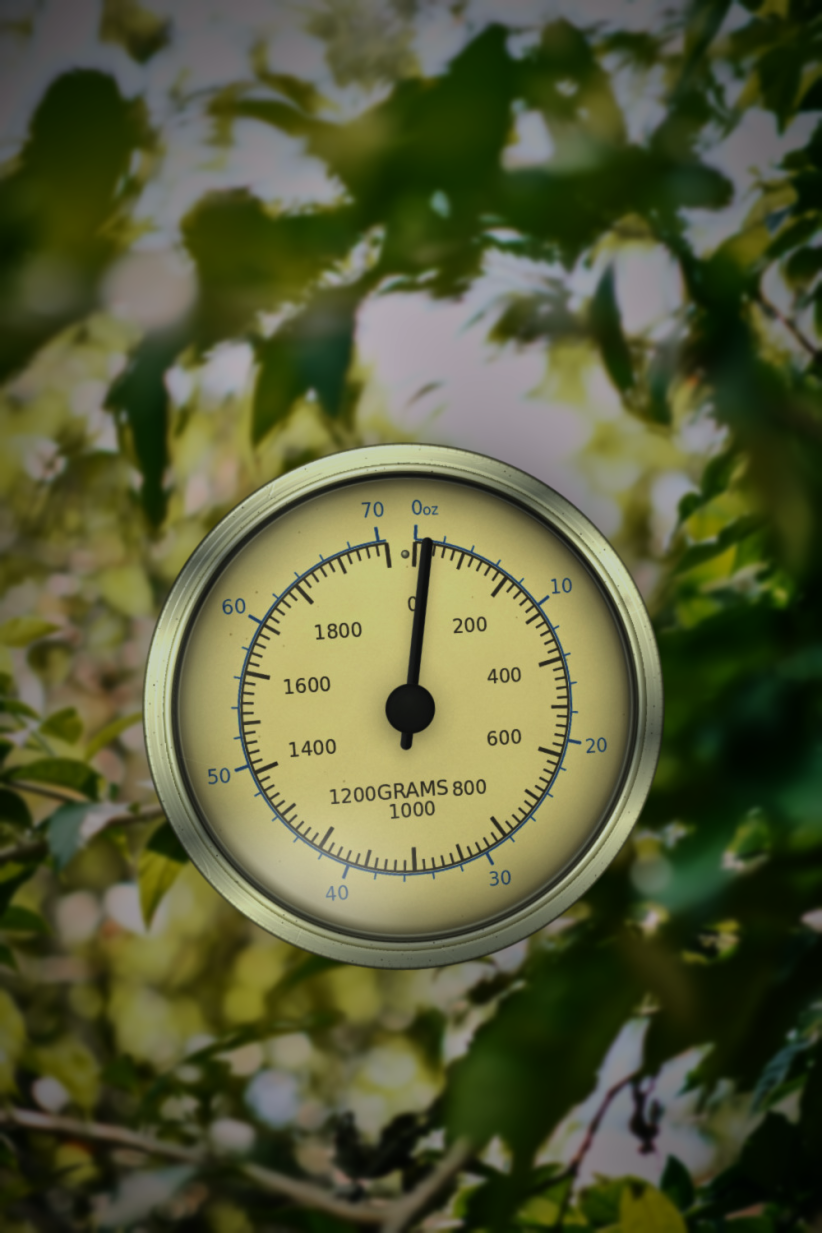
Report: 20g
